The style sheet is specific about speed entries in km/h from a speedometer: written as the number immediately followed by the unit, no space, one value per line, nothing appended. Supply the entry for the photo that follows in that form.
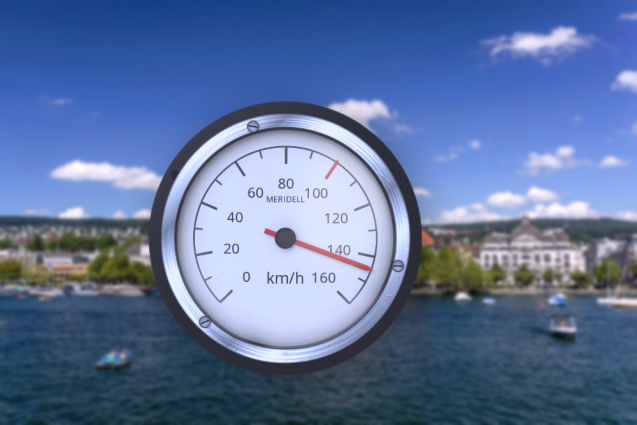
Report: 145km/h
